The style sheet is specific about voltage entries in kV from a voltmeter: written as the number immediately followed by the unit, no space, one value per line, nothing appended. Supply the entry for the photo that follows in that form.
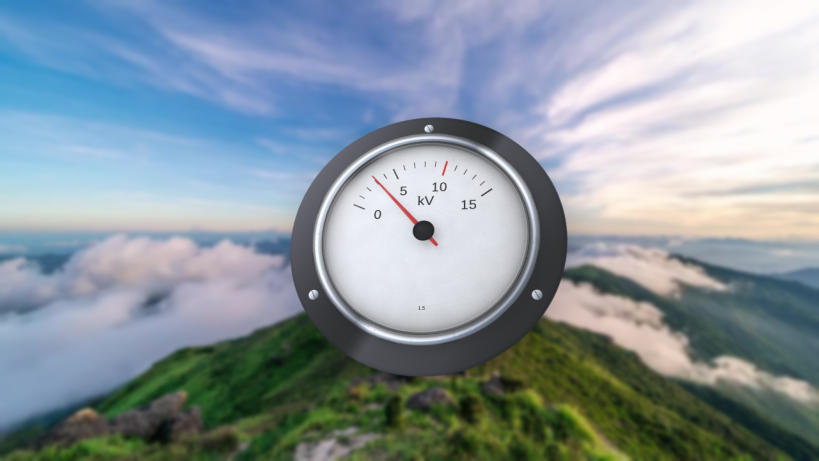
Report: 3kV
